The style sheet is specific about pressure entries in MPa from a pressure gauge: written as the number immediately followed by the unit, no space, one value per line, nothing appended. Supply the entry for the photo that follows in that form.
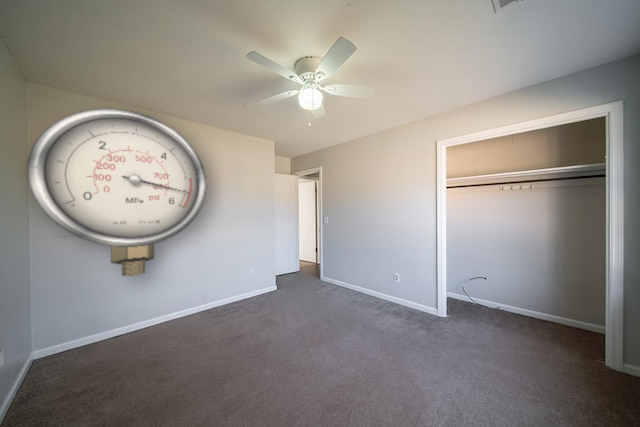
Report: 5.5MPa
